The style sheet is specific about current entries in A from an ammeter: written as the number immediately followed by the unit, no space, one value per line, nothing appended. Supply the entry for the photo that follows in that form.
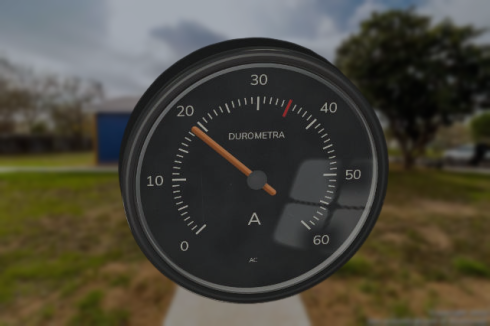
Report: 19A
